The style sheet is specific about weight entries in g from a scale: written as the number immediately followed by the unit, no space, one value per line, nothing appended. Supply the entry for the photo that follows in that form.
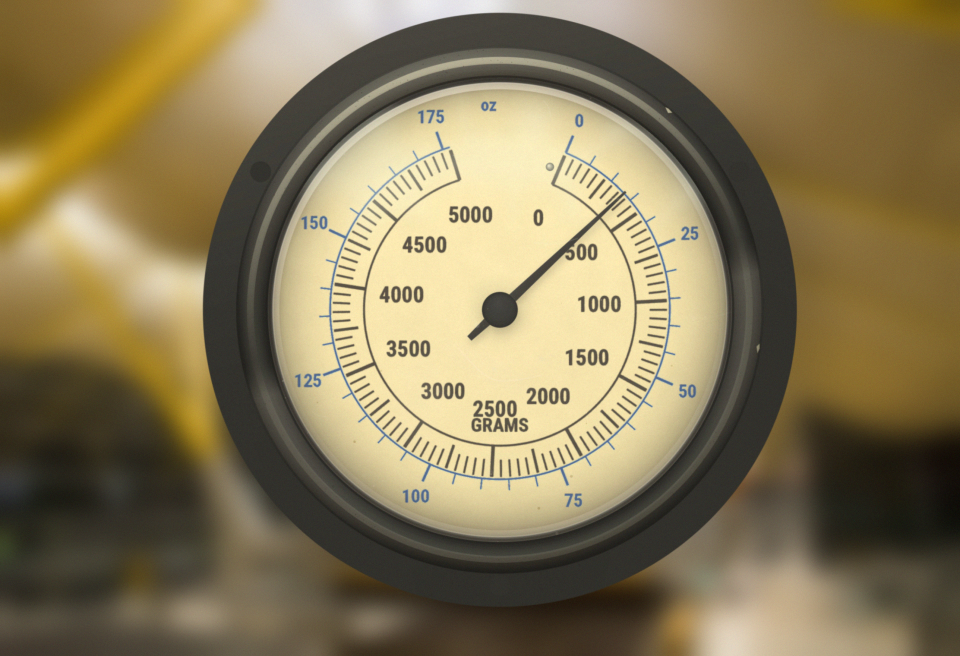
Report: 375g
